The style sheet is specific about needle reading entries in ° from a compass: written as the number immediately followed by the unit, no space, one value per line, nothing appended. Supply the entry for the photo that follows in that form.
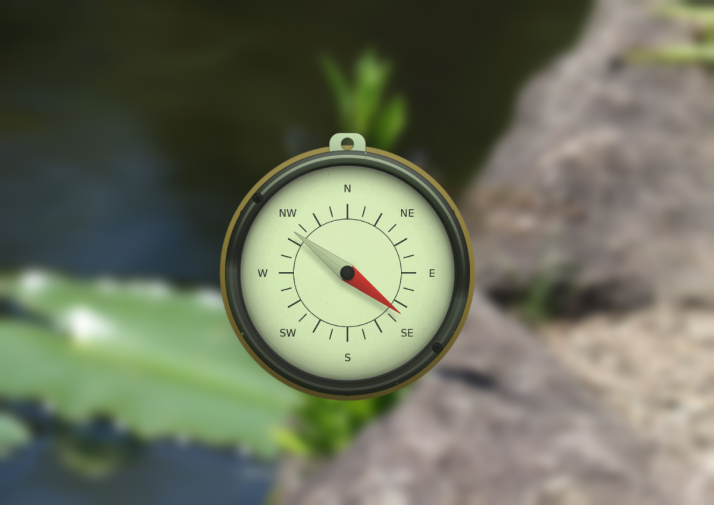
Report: 127.5°
